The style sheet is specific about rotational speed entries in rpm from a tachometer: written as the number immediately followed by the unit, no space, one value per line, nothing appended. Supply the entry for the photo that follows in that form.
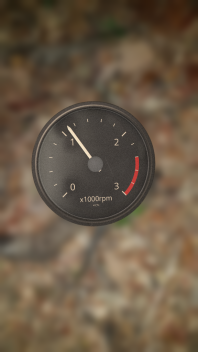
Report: 1100rpm
